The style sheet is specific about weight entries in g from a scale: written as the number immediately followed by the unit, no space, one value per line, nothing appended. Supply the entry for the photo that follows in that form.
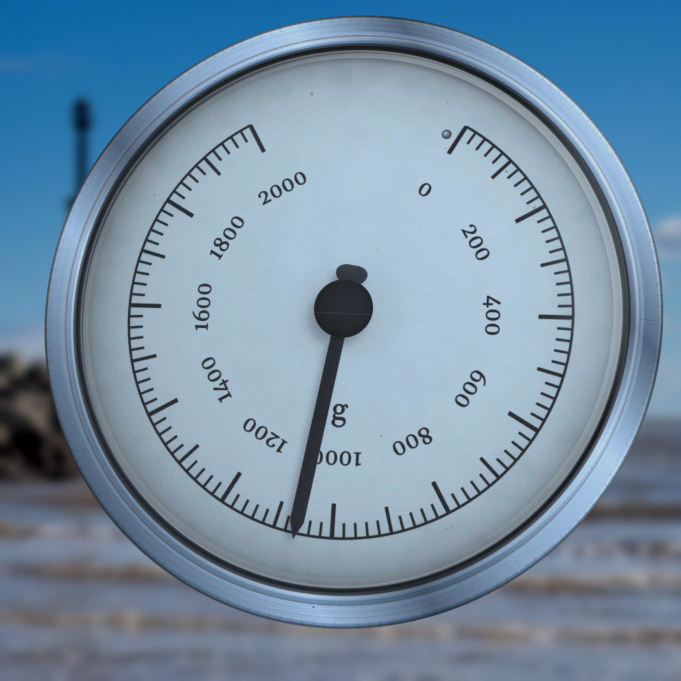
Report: 1060g
